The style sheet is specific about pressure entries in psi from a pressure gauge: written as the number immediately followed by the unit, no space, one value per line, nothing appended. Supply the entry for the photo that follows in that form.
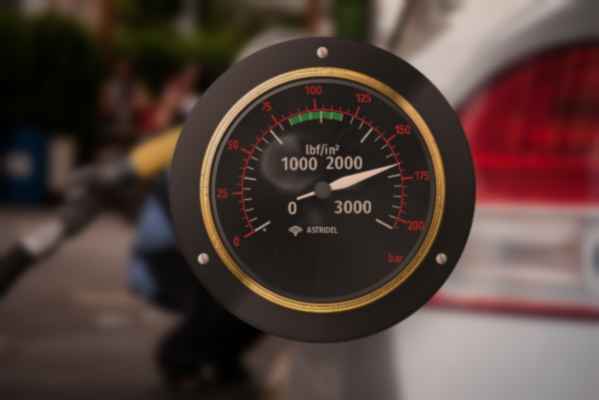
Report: 2400psi
